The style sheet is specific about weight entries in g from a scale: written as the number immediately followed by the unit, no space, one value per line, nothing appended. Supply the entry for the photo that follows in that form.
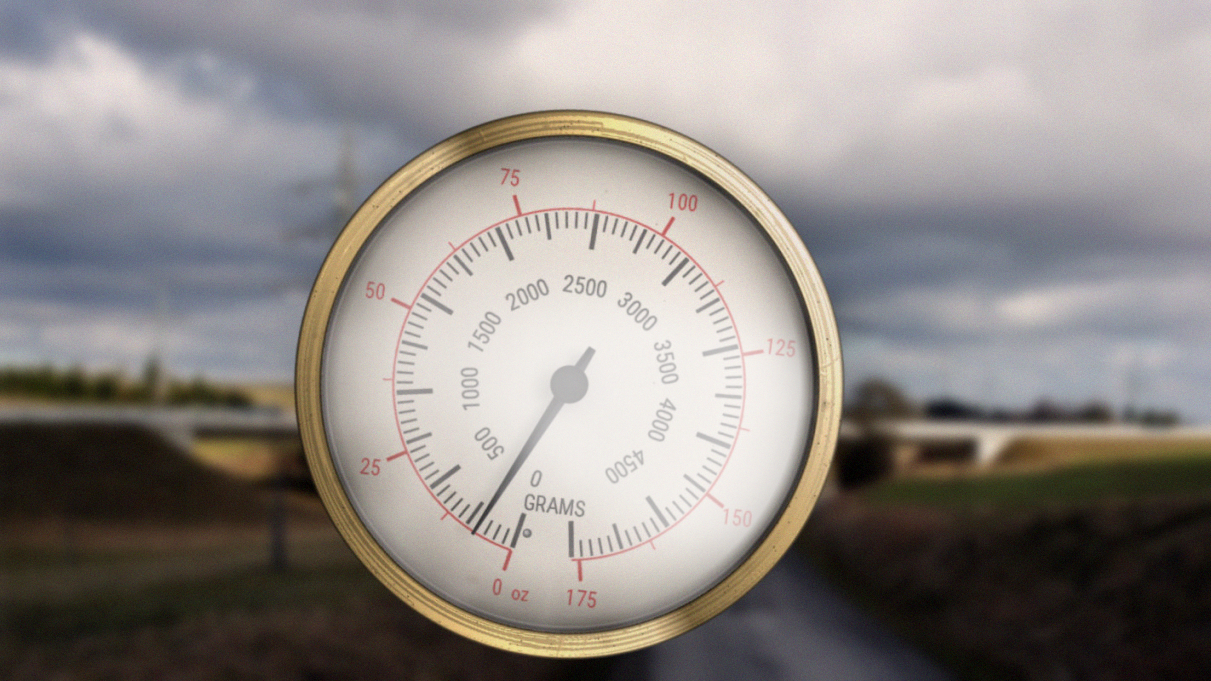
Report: 200g
